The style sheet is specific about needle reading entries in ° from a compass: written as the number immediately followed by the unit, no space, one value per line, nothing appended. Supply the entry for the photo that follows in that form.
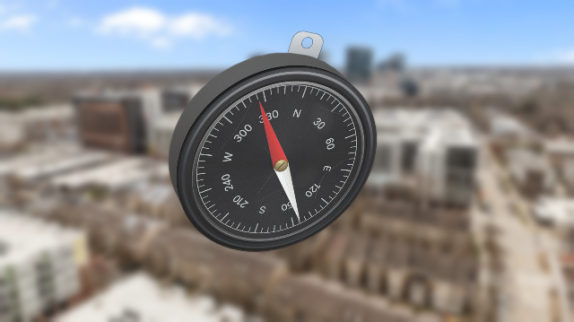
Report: 325°
